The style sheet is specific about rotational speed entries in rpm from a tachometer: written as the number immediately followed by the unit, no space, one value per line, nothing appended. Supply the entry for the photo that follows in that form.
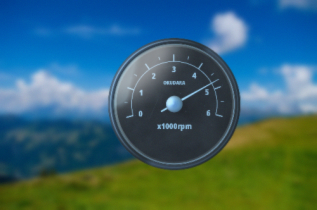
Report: 4750rpm
